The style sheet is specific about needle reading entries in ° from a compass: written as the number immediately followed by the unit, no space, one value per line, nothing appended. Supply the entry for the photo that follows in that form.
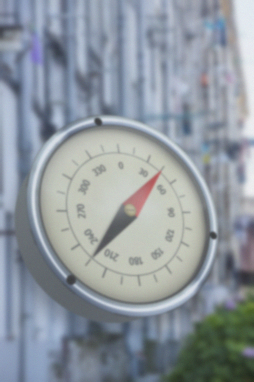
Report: 45°
